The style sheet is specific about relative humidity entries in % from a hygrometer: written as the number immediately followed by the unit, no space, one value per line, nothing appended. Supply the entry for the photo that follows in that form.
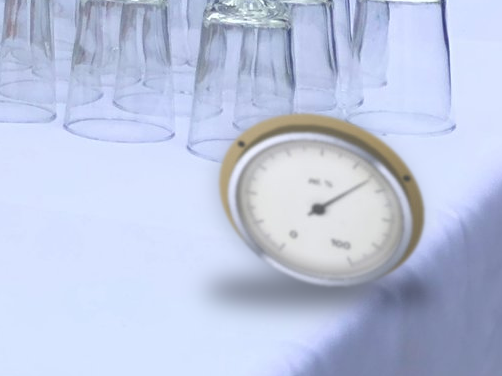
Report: 65%
